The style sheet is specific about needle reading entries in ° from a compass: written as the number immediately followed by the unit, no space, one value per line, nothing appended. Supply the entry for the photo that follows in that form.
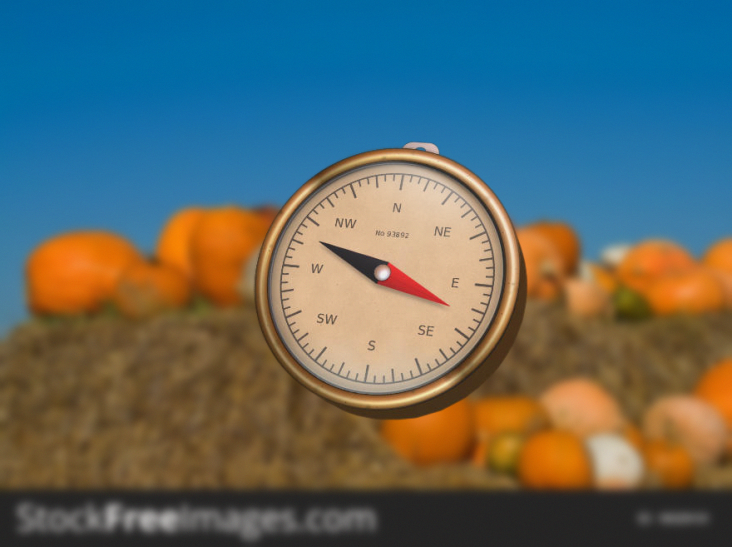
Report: 110°
